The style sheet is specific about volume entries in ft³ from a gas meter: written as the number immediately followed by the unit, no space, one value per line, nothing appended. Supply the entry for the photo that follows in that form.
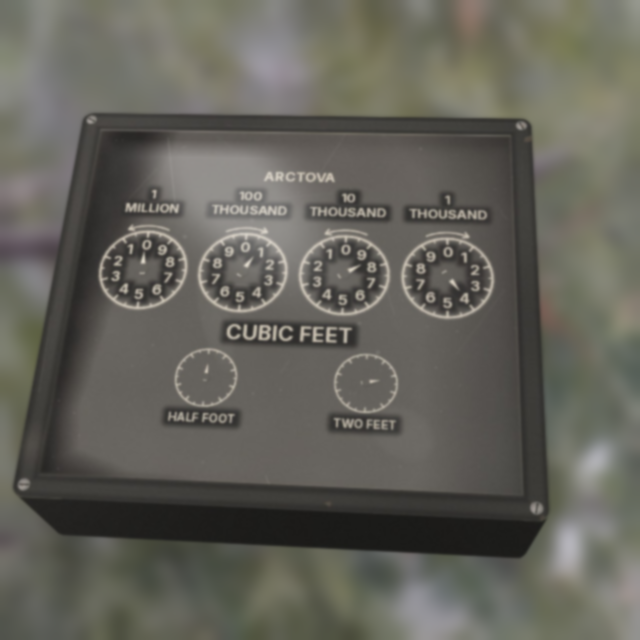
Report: 8400ft³
